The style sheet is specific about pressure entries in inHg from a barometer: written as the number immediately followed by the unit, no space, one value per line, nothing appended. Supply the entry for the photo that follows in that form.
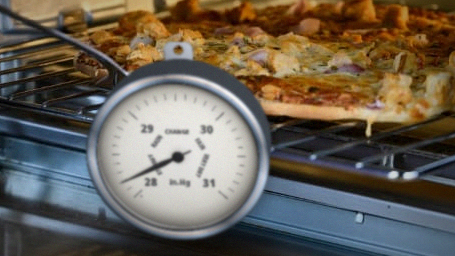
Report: 28.2inHg
